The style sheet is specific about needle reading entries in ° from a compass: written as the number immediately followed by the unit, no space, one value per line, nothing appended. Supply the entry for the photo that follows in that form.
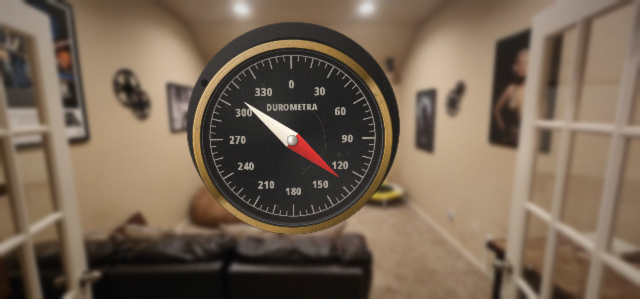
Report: 130°
